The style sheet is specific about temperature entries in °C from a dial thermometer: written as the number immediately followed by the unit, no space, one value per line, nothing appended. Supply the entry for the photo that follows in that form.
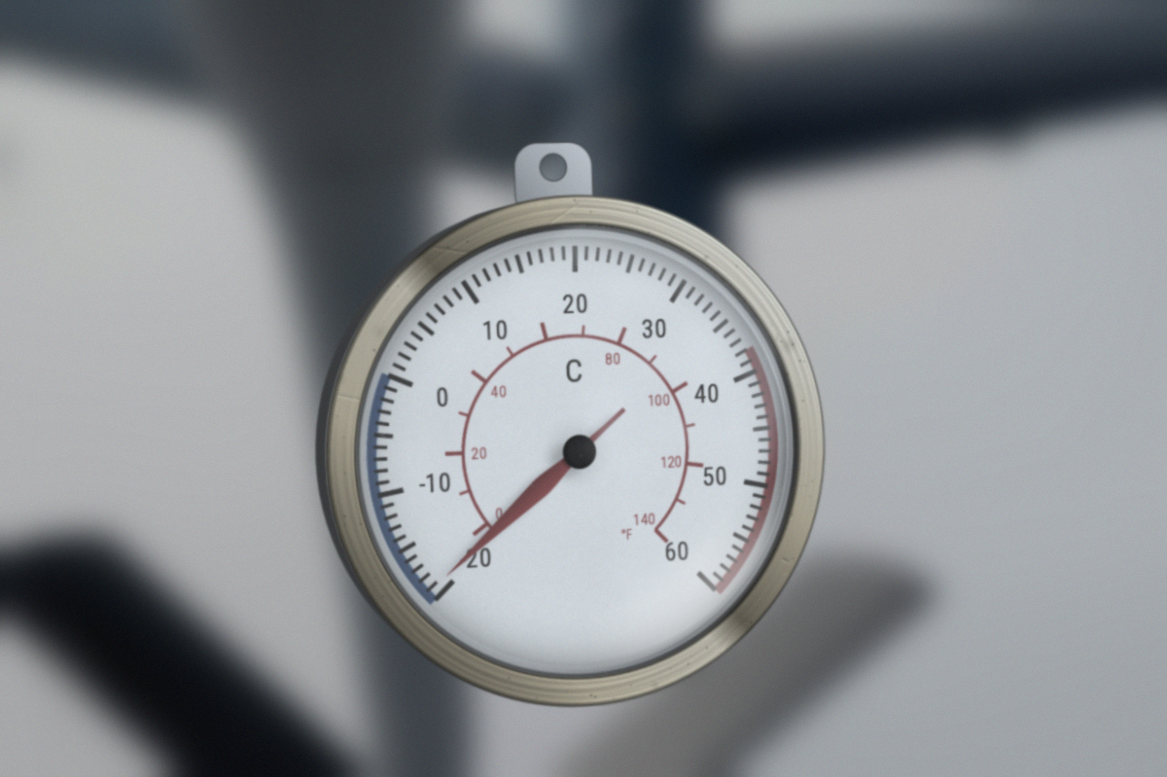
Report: -19°C
